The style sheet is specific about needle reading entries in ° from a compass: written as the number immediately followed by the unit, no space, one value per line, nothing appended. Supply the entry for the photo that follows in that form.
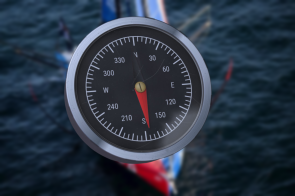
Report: 175°
